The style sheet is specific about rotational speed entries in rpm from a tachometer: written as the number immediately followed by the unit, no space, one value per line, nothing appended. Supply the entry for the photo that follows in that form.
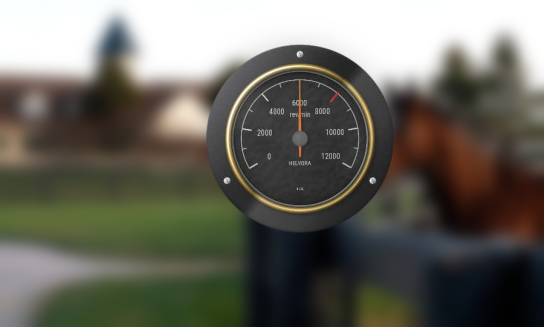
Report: 6000rpm
